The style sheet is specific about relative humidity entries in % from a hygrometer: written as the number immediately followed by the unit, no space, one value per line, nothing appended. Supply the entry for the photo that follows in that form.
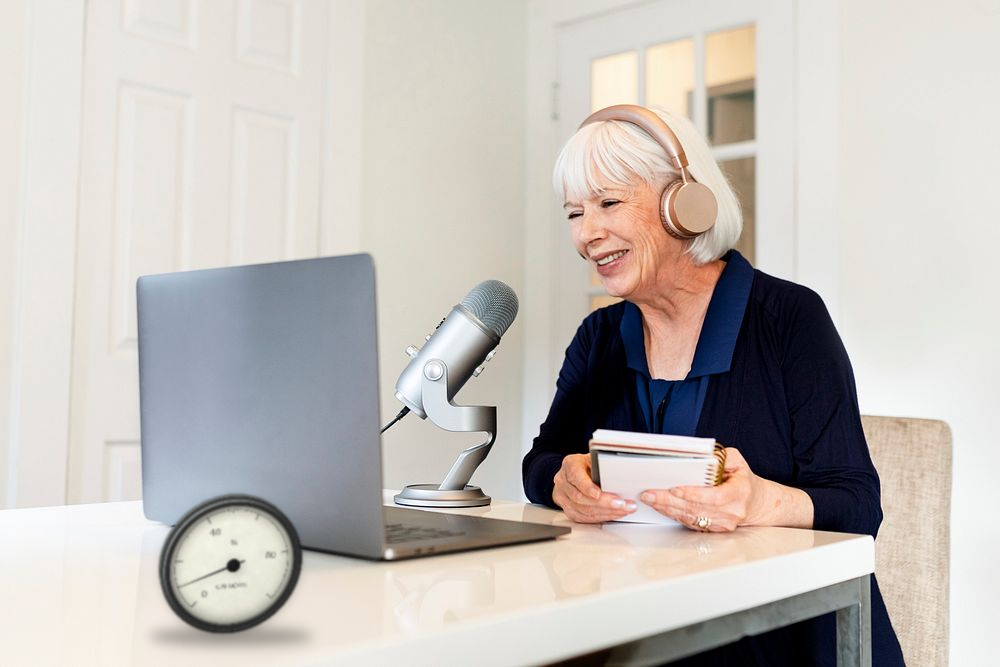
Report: 10%
